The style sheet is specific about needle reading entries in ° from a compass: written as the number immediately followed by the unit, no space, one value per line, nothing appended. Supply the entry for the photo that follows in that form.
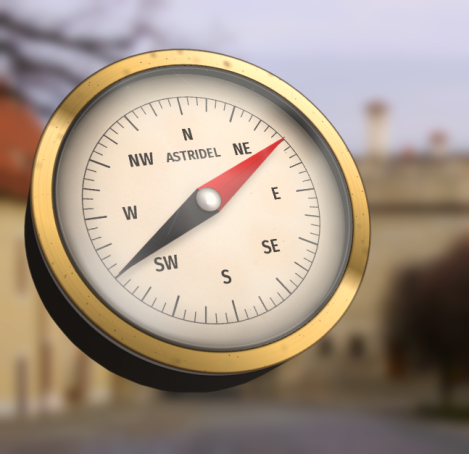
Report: 60°
